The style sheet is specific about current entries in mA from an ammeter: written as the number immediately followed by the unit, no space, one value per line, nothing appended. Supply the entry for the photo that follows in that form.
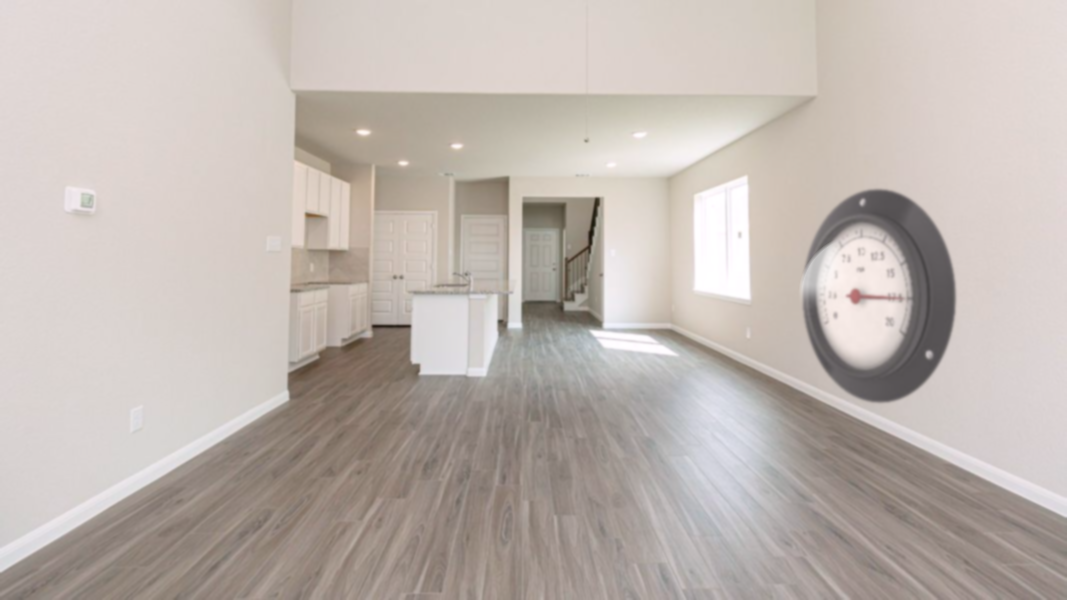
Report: 17.5mA
